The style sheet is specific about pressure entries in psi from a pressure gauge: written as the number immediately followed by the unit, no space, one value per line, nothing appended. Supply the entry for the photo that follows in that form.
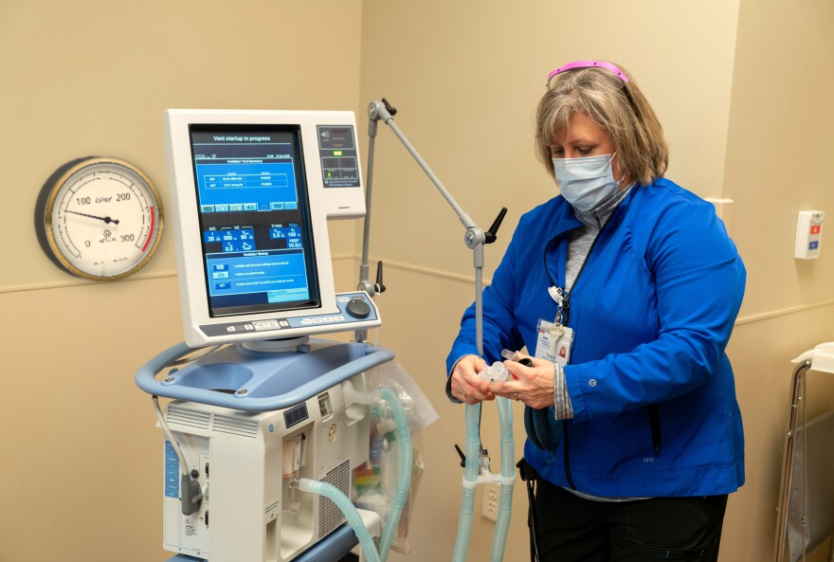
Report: 70psi
